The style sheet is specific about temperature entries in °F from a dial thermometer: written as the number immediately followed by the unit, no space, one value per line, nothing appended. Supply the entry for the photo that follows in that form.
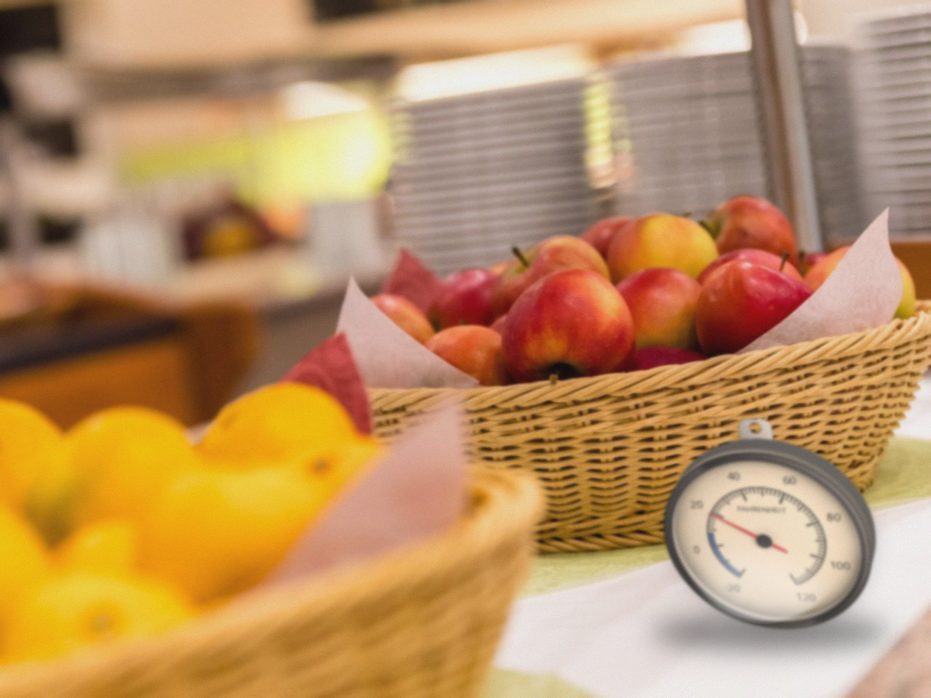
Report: 20°F
